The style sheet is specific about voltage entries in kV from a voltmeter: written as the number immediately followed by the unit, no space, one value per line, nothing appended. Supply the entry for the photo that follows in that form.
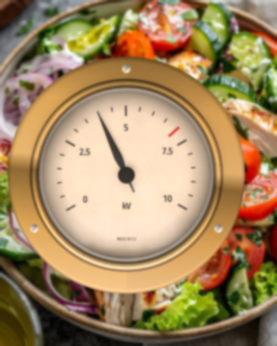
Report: 4kV
